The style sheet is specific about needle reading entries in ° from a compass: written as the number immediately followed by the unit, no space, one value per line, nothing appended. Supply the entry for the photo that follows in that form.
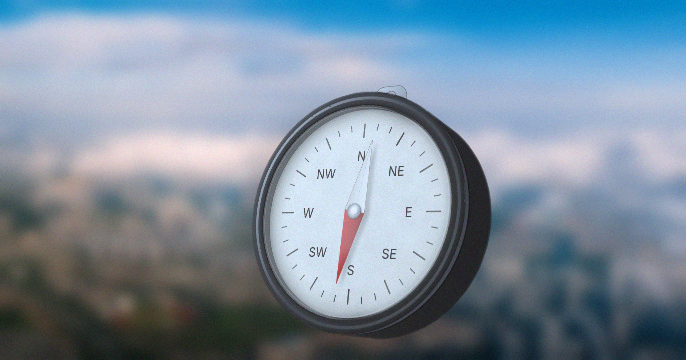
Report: 190°
